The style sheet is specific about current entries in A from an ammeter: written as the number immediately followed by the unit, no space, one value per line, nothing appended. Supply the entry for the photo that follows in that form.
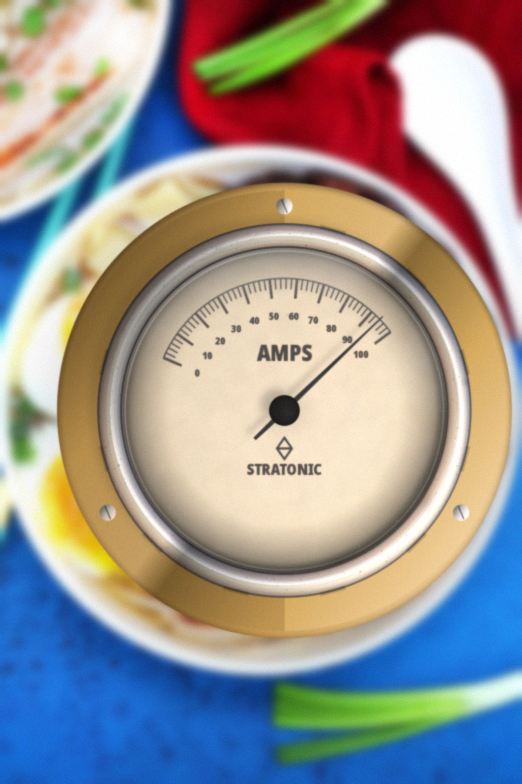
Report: 94A
